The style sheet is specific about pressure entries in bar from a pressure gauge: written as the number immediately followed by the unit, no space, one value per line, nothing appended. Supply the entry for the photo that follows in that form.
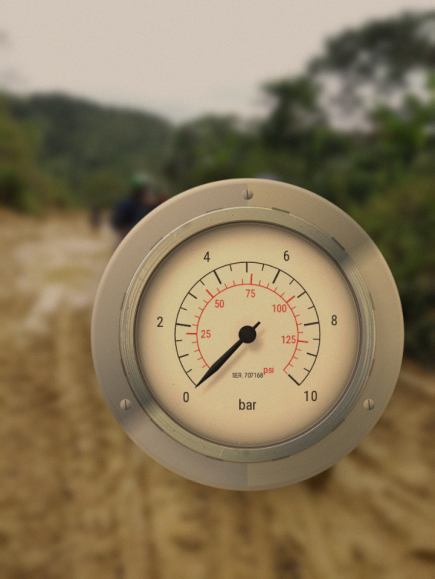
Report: 0bar
